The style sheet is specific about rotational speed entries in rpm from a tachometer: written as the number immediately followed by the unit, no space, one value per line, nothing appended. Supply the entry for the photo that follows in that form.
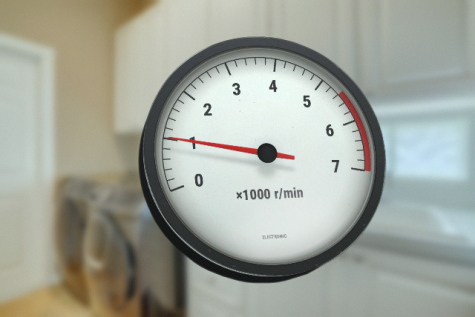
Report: 1000rpm
